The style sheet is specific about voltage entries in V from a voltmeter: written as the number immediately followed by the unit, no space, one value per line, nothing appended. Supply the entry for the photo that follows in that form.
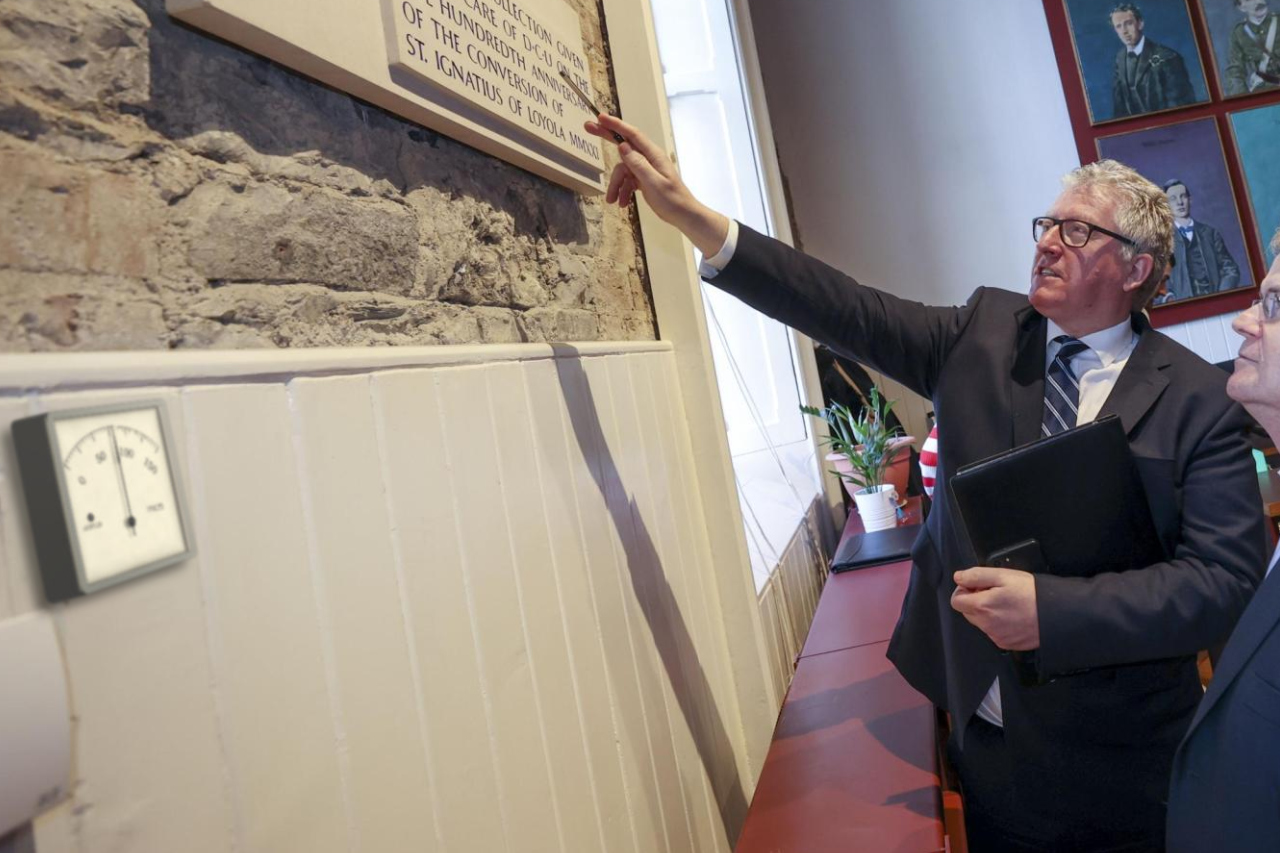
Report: 75V
